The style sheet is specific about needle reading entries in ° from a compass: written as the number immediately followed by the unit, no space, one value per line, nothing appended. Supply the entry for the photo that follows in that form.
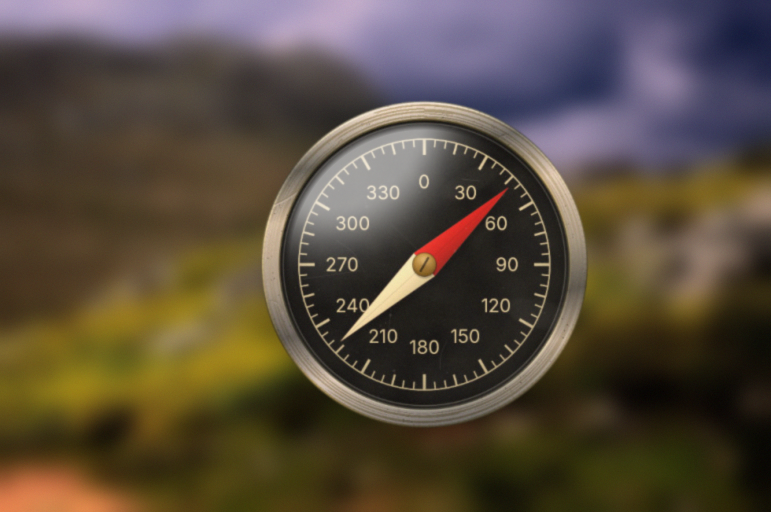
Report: 47.5°
